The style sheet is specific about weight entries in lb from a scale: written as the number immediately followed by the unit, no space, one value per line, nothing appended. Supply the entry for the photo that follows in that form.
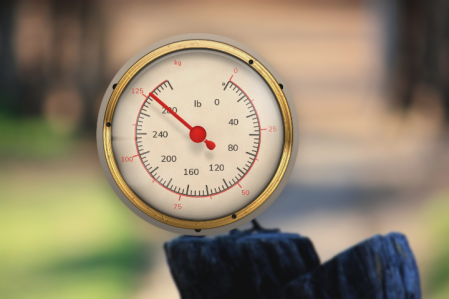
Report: 280lb
